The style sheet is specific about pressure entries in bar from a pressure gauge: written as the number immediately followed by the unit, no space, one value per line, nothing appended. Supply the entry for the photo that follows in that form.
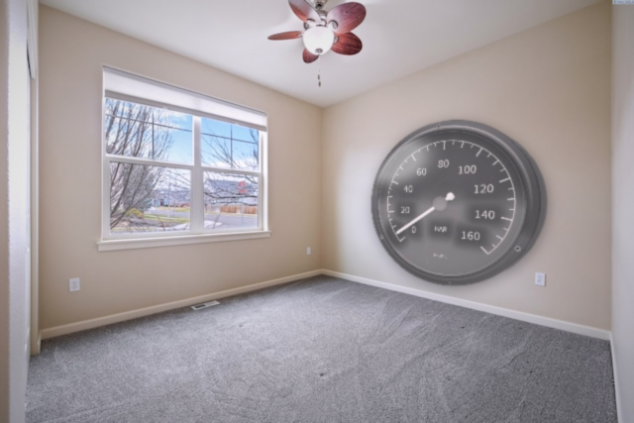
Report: 5bar
